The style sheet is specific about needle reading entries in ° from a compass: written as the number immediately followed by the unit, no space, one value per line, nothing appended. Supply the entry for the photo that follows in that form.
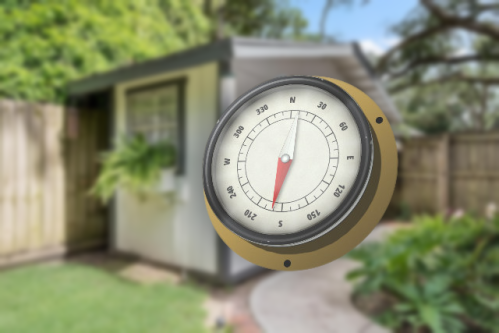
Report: 190°
